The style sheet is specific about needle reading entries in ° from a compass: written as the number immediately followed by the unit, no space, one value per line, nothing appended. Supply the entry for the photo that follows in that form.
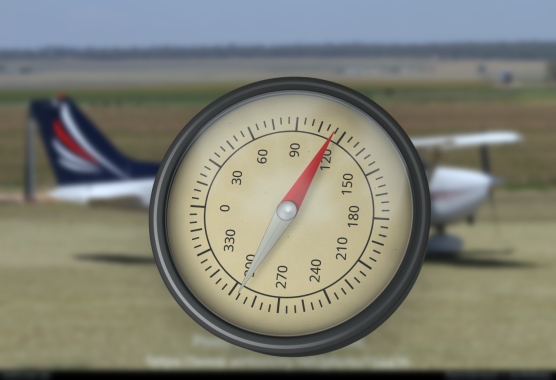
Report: 115°
